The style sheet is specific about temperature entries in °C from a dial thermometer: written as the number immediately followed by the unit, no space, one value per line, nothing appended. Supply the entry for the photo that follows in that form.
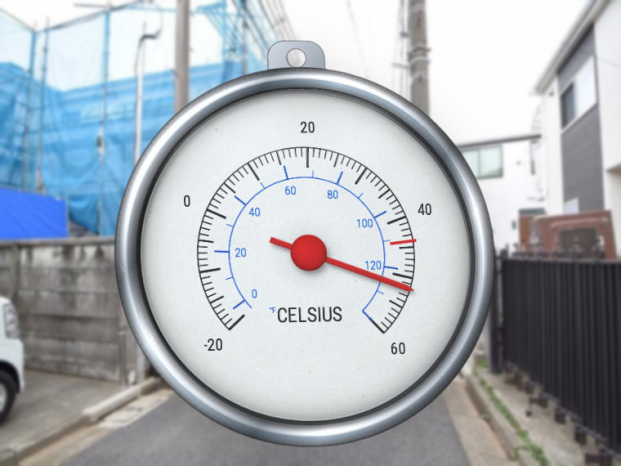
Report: 52°C
